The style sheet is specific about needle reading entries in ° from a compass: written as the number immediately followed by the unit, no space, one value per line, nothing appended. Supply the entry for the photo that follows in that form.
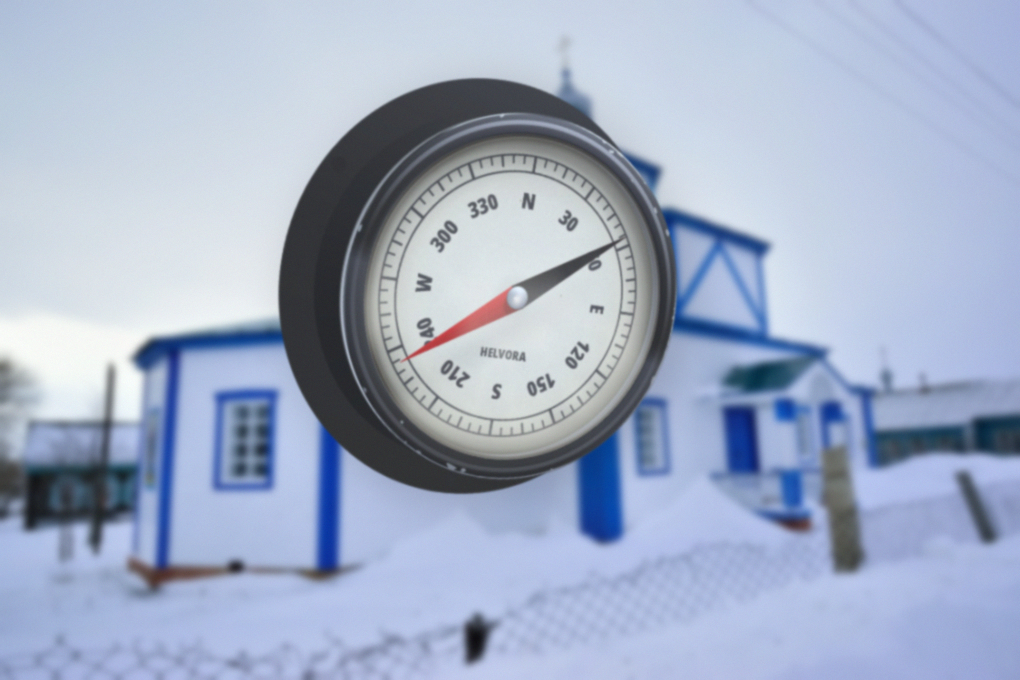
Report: 235°
